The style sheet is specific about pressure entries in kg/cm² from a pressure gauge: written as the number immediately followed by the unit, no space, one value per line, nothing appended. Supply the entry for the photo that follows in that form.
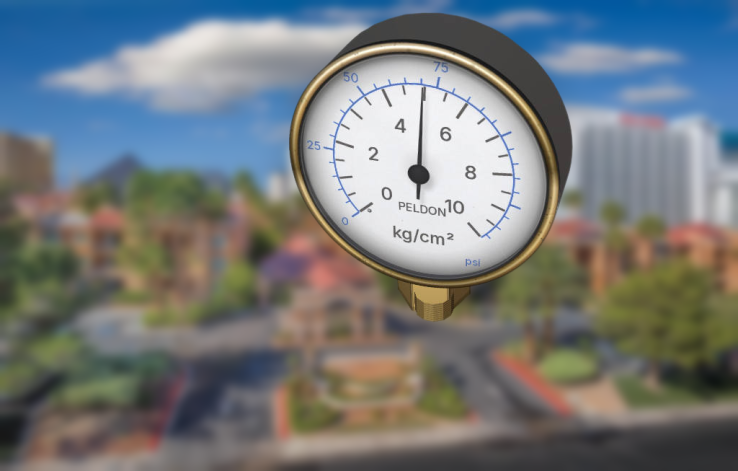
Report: 5kg/cm²
